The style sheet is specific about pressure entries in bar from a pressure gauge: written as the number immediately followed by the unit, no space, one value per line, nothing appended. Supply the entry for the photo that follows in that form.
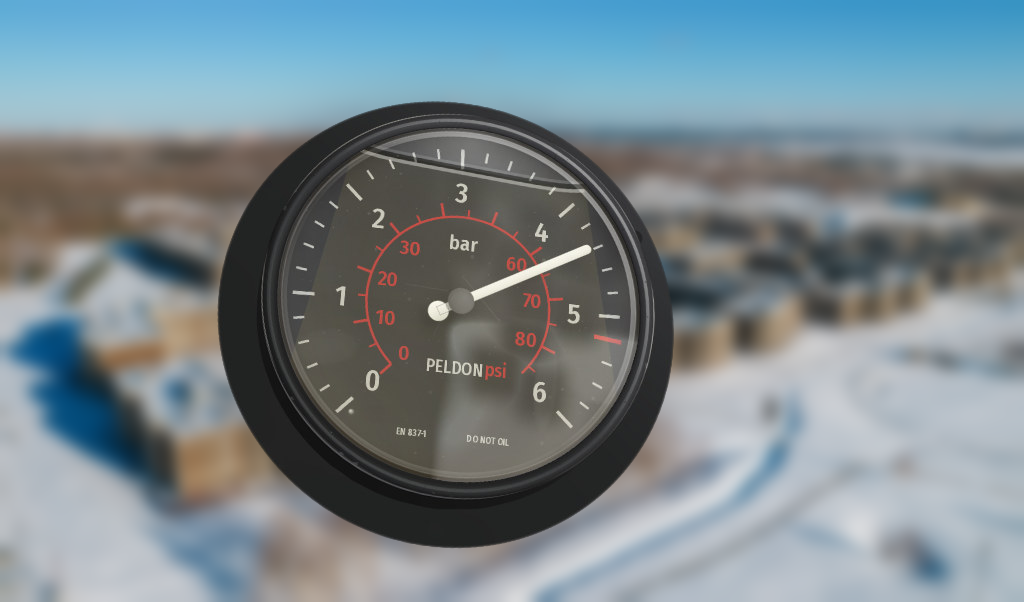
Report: 4.4bar
